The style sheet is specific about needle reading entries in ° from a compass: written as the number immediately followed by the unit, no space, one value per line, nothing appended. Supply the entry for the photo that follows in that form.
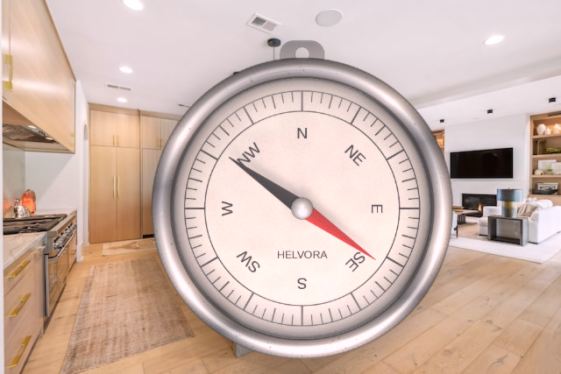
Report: 125°
